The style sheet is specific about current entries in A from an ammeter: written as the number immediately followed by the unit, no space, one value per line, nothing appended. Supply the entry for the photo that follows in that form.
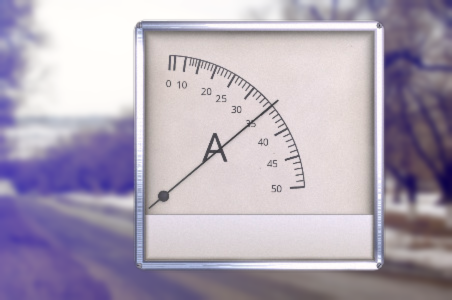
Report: 35A
